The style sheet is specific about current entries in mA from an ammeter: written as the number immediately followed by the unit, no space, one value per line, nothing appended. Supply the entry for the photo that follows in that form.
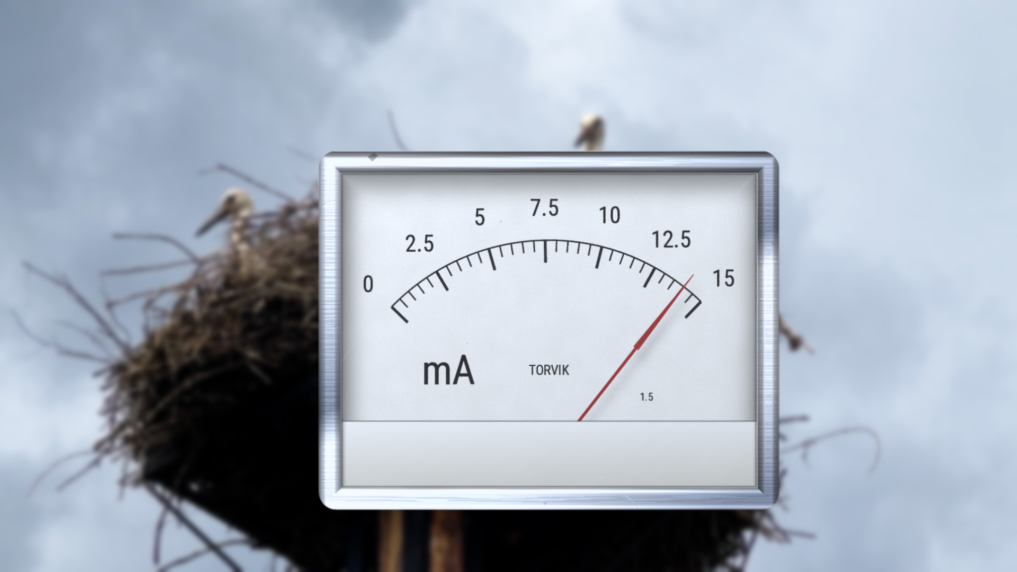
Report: 14mA
